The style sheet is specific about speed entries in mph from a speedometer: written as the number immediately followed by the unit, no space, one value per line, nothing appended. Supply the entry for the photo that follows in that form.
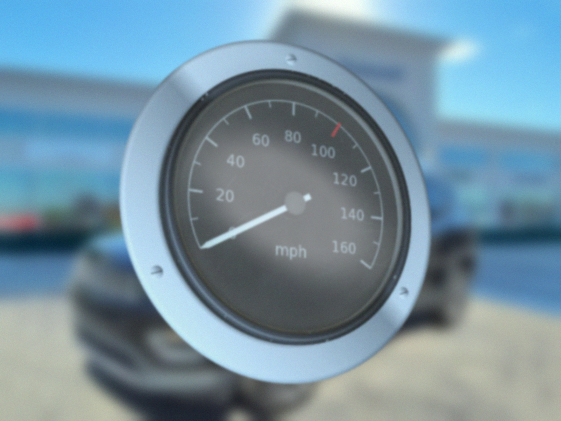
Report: 0mph
